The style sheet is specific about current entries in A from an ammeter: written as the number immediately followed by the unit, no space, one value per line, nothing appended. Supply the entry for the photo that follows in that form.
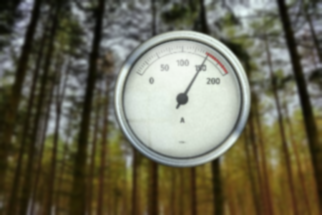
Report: 150A
